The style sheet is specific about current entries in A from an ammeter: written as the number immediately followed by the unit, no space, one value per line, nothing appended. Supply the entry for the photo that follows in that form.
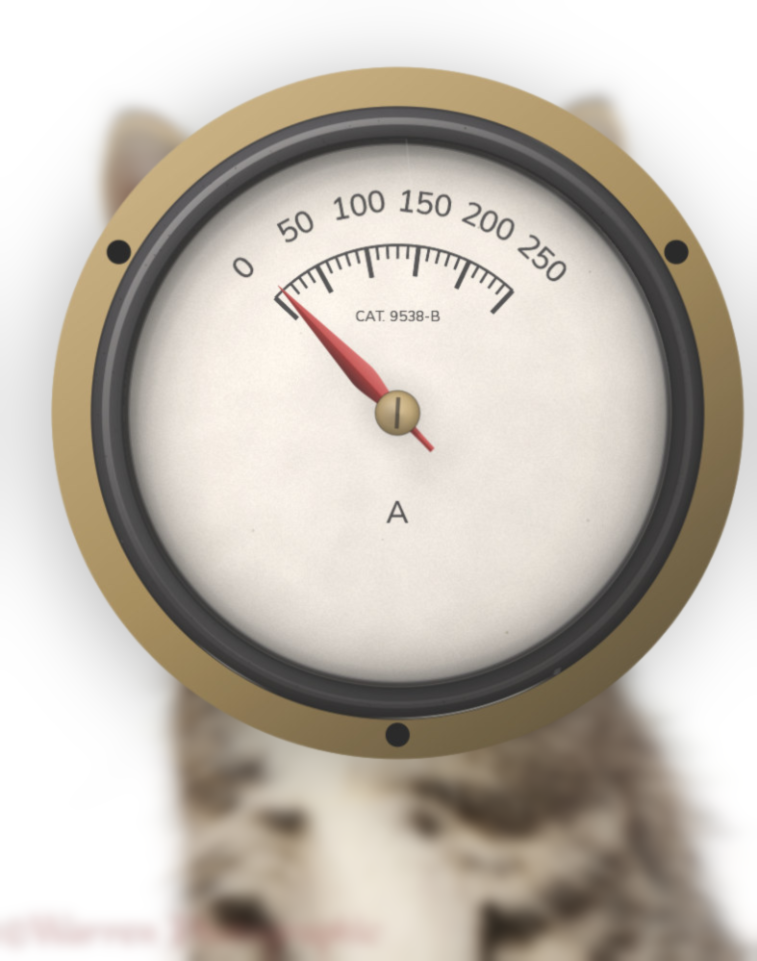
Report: 10A
